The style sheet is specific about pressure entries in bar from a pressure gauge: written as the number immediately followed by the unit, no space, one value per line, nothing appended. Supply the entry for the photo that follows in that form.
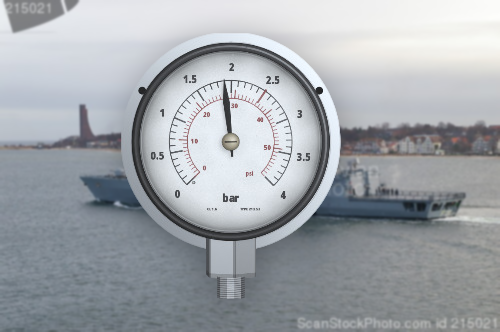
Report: 1.9bar
